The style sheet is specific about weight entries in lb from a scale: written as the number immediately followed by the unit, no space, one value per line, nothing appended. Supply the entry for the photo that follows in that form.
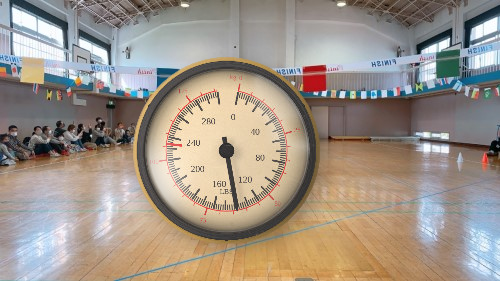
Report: 140lb
